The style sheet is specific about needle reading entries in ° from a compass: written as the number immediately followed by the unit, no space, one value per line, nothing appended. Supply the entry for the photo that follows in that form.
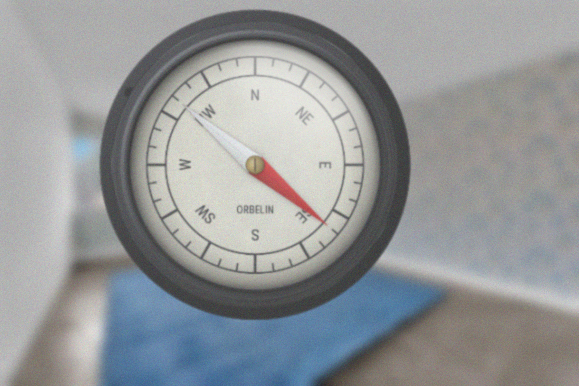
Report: 130°
